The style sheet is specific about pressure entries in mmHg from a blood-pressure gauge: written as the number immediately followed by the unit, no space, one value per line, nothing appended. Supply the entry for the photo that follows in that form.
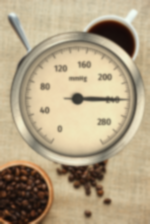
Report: 240mmHg
